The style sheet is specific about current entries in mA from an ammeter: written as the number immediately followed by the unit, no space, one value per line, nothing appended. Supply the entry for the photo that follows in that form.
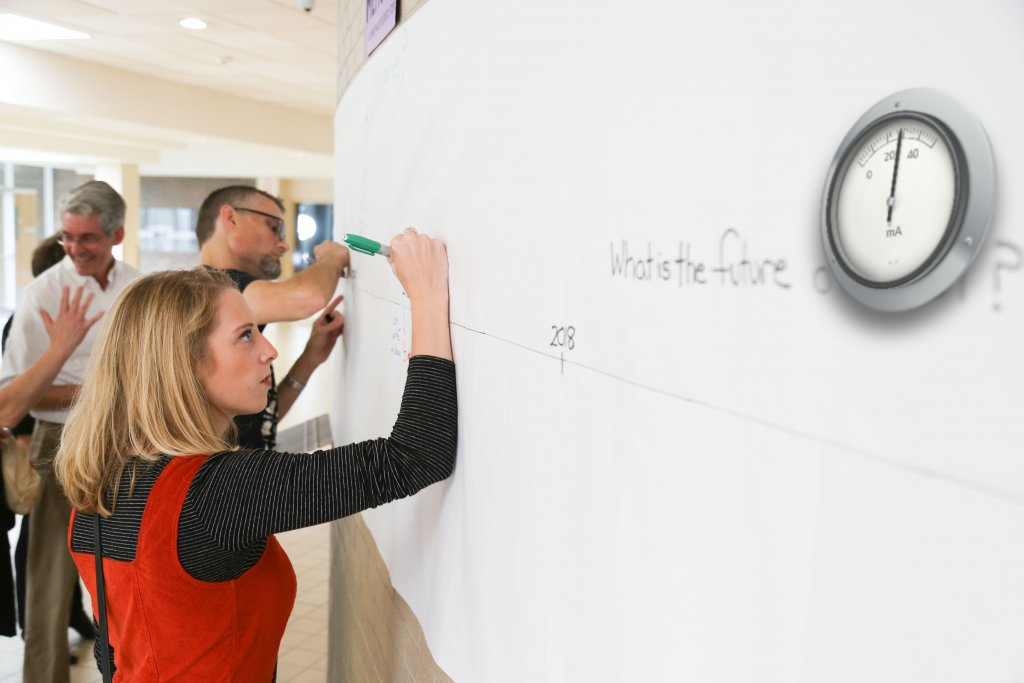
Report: 30mA
